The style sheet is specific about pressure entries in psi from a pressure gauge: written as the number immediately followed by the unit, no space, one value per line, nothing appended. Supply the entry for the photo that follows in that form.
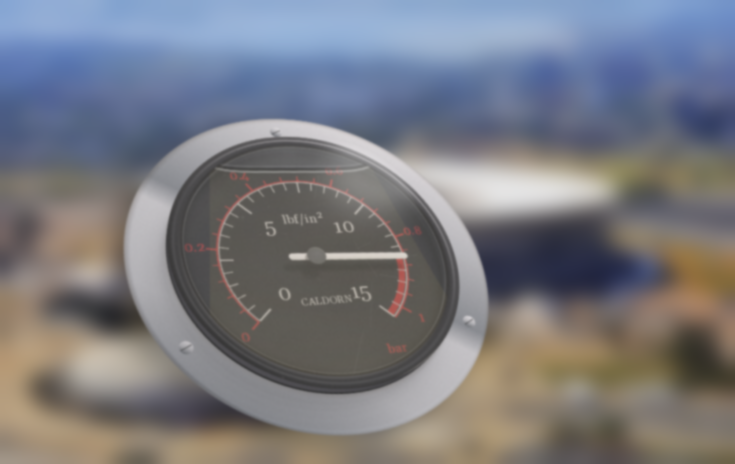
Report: 12.5psi
